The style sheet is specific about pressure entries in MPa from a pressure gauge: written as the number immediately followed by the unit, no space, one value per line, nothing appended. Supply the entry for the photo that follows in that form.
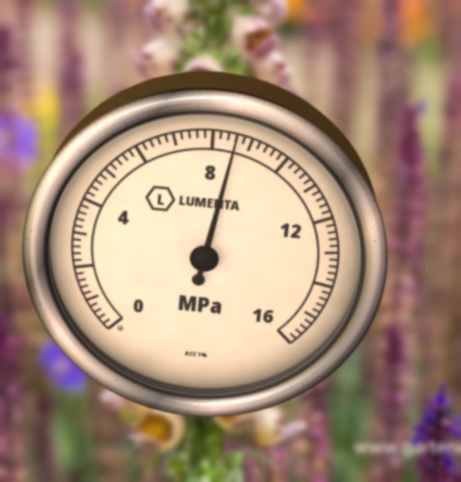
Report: 8.6MPa
